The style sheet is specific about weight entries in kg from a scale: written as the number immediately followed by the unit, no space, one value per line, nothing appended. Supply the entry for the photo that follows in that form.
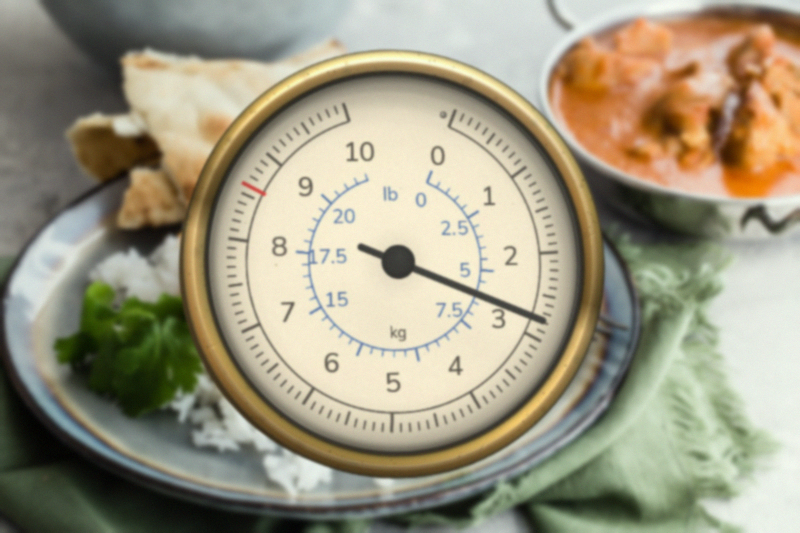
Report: 2.8kg
